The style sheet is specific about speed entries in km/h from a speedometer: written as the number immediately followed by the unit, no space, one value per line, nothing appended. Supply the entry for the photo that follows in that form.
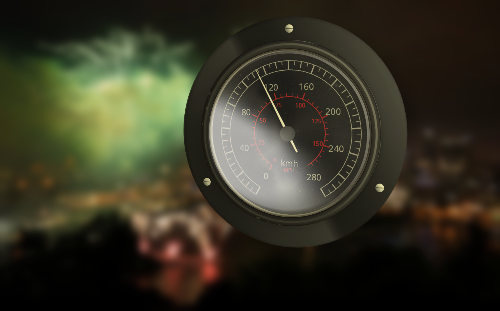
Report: 115km/h
